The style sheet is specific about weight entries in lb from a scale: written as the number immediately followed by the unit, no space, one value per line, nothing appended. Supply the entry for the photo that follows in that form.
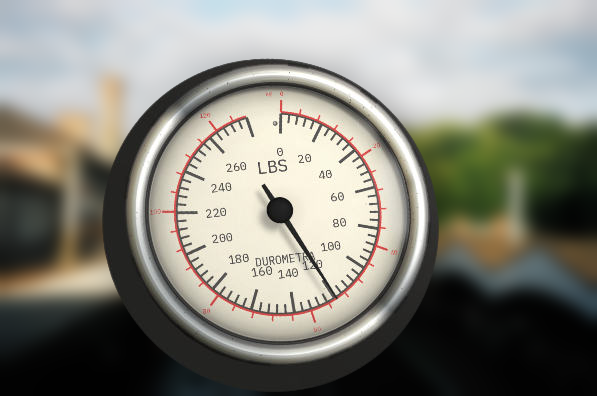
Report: 120lb
